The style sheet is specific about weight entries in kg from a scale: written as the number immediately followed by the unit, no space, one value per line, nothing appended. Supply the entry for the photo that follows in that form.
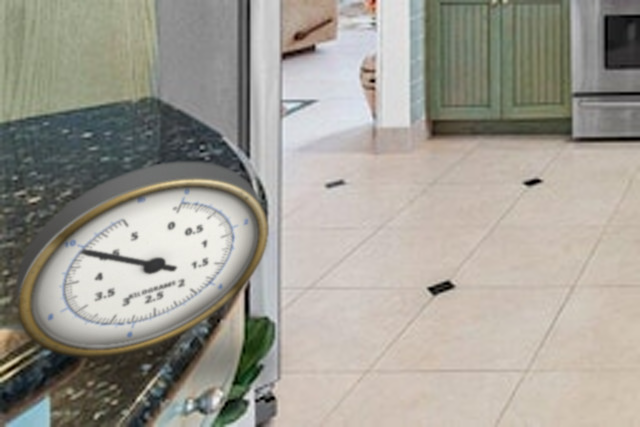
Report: 4.5kg
